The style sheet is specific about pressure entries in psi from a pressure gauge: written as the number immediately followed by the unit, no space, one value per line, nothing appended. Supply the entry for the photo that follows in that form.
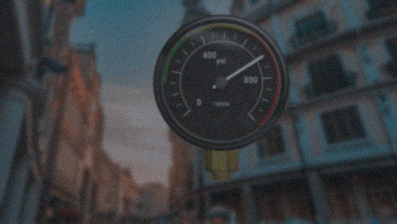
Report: 700psi
